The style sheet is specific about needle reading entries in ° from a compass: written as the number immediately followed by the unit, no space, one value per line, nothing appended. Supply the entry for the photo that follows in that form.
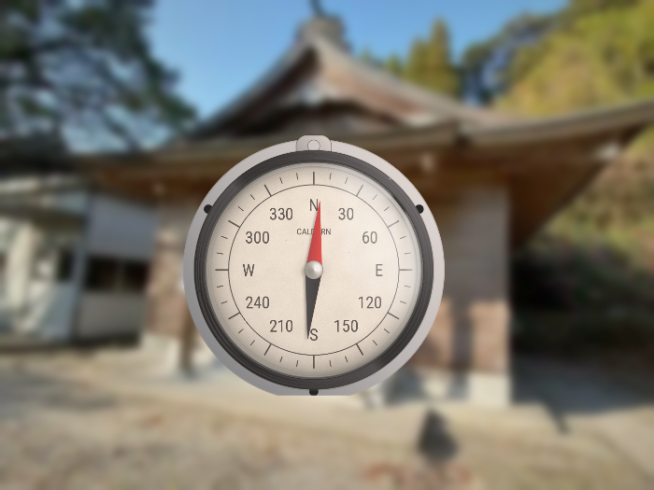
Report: 5°
